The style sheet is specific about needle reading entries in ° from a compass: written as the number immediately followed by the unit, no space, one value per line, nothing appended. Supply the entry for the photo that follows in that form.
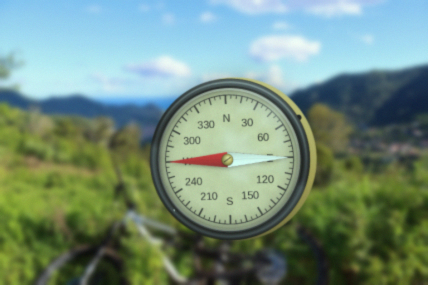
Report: 270°
